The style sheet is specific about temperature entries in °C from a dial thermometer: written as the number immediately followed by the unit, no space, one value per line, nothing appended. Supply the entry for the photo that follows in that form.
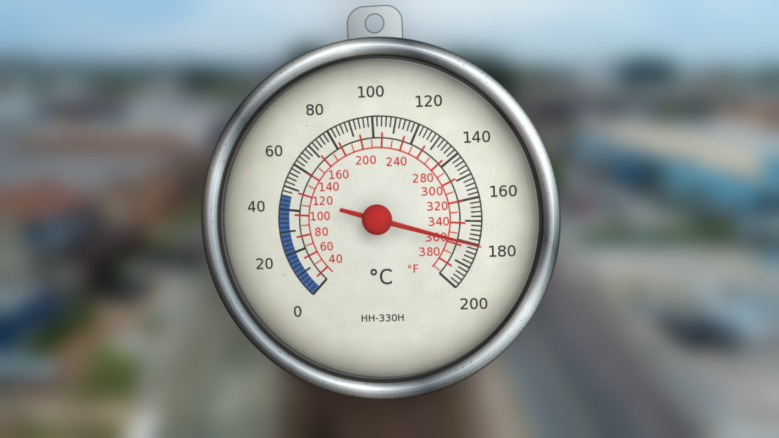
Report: 180°C
